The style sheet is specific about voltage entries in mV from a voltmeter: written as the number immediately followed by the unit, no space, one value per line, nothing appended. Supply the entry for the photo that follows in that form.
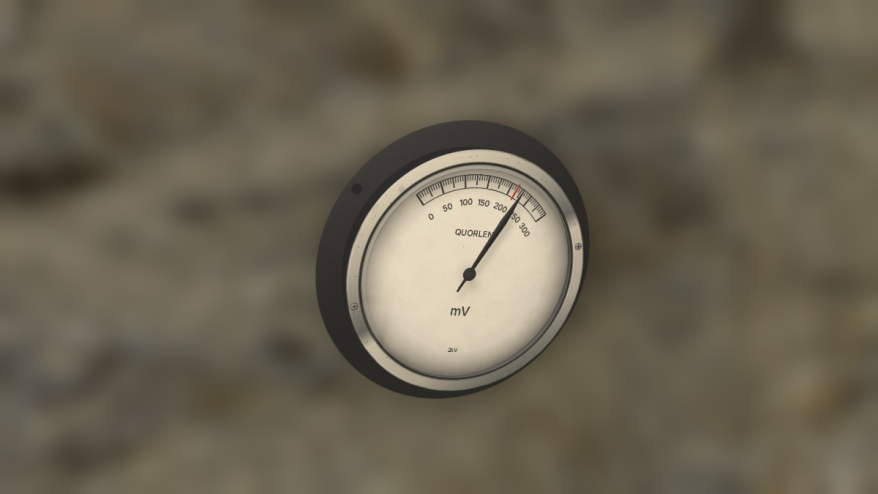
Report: 225mV
